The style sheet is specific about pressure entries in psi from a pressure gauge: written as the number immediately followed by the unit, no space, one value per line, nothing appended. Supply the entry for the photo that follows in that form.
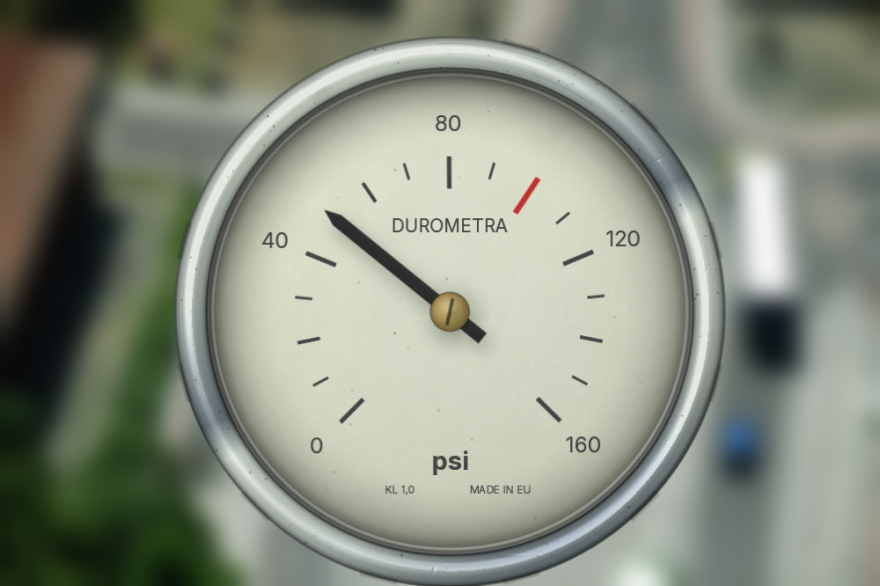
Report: 50psi
